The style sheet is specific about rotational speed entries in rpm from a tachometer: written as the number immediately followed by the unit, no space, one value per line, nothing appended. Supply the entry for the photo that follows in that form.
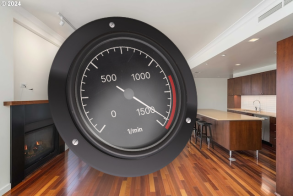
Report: 1450rpm
